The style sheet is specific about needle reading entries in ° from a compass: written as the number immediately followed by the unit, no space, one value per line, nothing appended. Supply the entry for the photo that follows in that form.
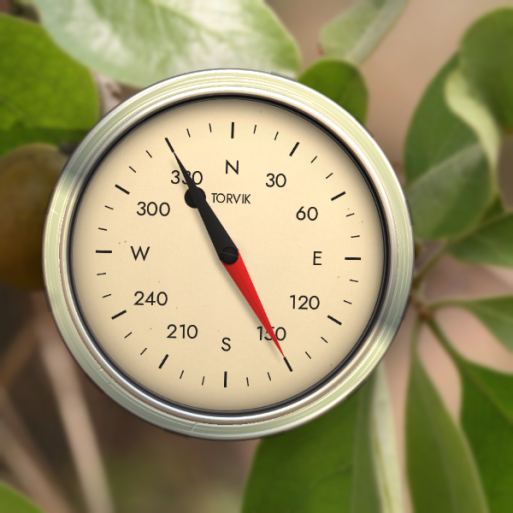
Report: 150°
